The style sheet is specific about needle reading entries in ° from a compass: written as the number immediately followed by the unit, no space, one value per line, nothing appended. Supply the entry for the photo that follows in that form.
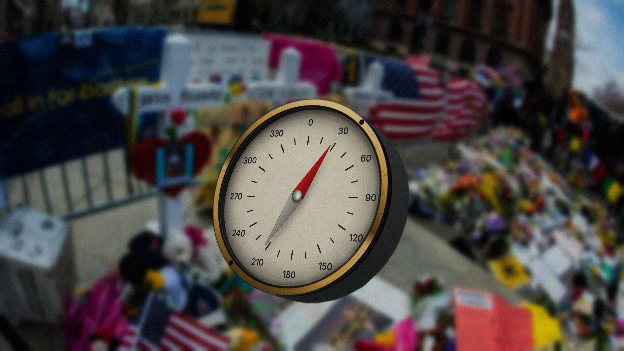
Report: 30°
